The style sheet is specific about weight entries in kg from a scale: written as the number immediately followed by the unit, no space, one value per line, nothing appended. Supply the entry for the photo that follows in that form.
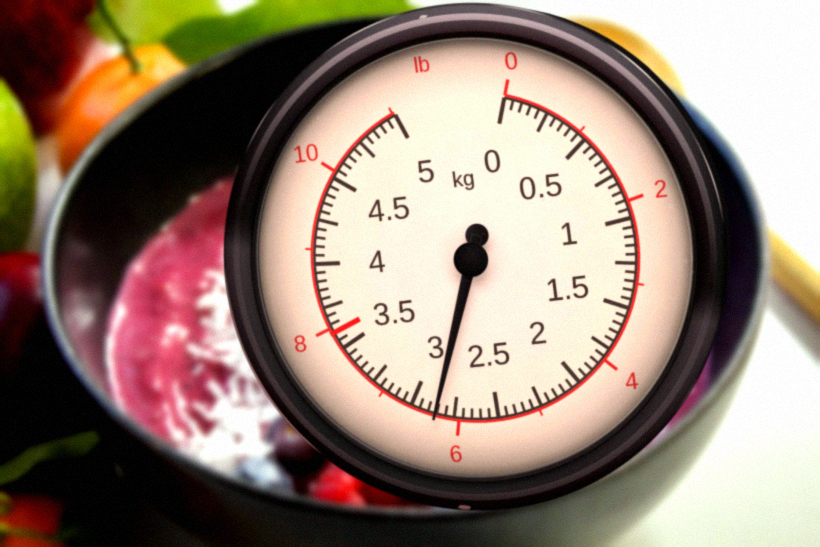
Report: 2.85kg
